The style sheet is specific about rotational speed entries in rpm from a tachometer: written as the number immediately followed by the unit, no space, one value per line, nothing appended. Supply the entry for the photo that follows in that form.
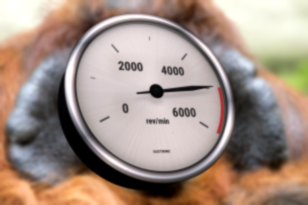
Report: 5000rpm
